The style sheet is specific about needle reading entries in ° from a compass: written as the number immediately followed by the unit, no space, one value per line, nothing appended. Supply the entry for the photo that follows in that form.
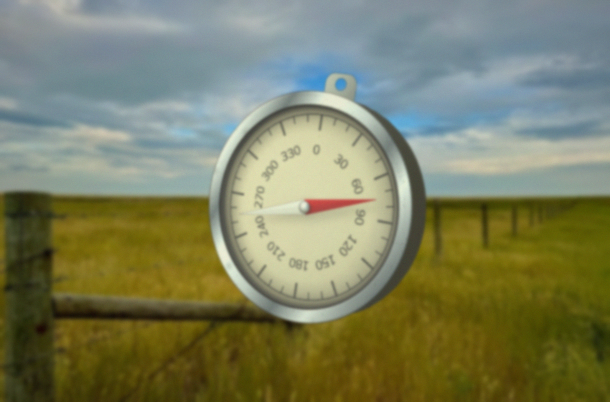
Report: 75°
